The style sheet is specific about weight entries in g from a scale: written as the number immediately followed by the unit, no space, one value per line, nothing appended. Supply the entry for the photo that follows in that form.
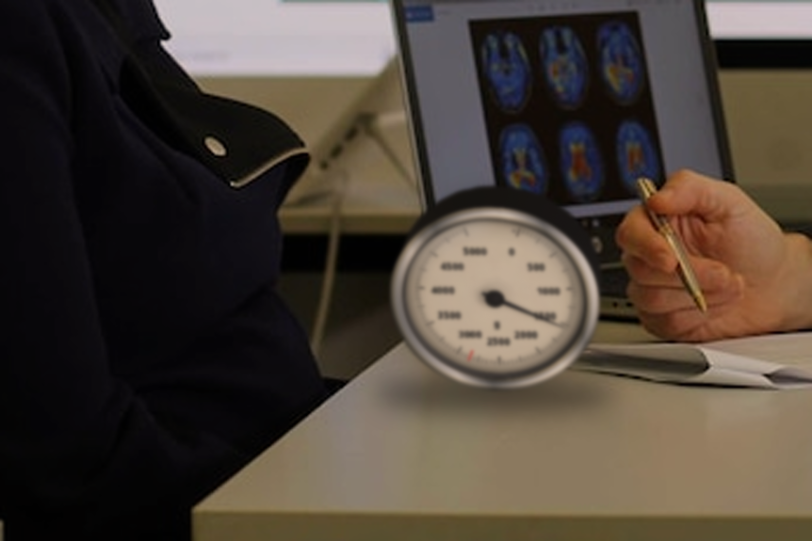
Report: 1500g
